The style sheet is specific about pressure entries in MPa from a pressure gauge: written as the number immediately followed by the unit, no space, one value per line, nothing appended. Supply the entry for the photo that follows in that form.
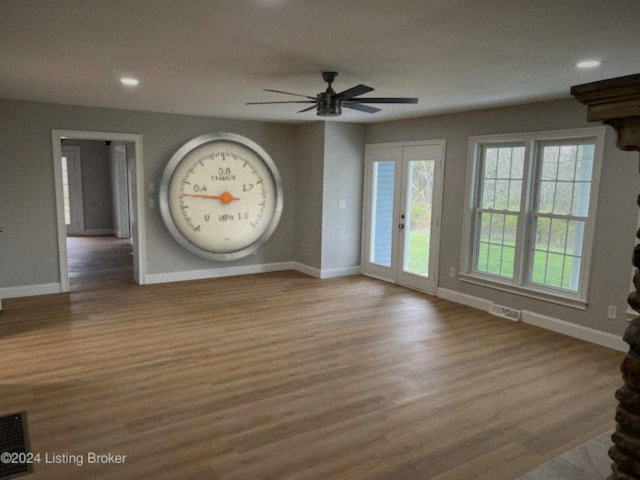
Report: 0.3MPa
